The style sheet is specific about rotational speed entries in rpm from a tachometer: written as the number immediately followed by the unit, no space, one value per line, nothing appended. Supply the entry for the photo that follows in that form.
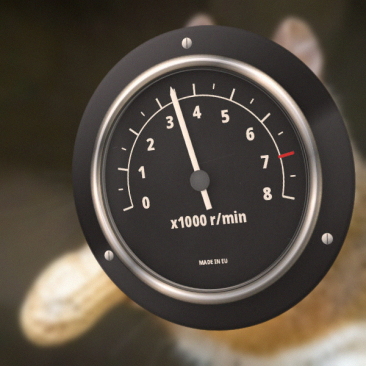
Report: 3500rpm
